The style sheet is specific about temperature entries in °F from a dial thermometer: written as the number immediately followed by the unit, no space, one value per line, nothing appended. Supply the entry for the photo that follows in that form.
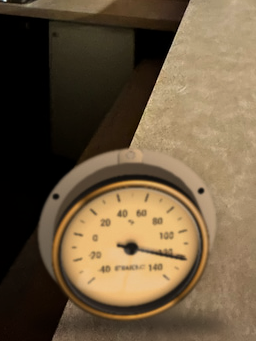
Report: 120°F
